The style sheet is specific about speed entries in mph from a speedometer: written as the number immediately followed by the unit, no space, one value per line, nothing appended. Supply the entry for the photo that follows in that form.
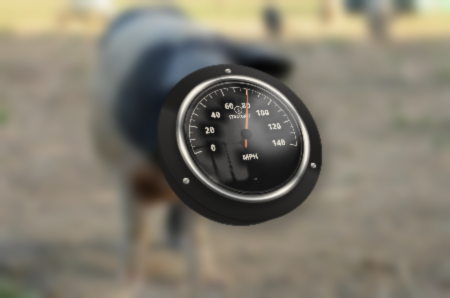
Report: 80mph
